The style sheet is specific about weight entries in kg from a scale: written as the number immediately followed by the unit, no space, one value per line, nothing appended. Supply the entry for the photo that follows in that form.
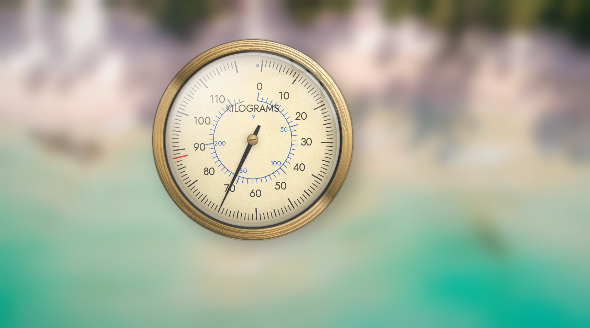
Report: 70kg
